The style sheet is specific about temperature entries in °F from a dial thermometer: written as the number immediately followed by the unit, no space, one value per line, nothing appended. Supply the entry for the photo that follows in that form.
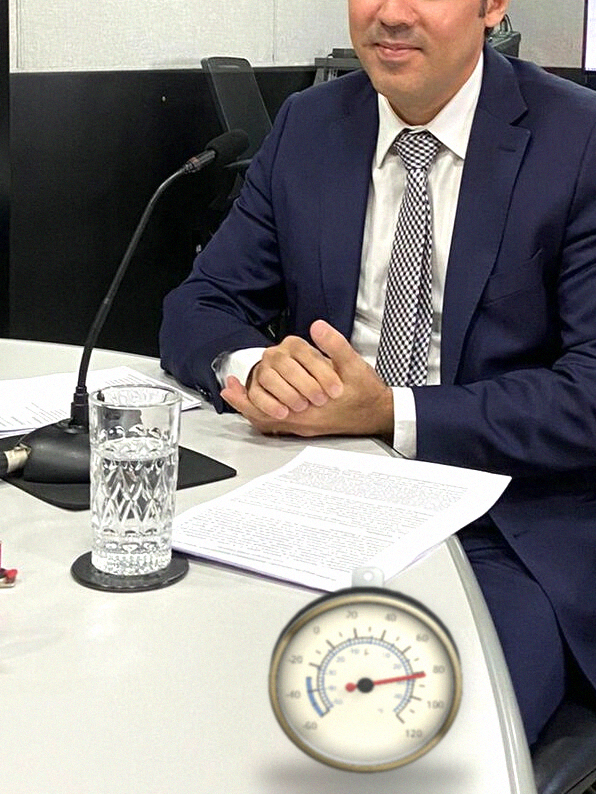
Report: 80°F
